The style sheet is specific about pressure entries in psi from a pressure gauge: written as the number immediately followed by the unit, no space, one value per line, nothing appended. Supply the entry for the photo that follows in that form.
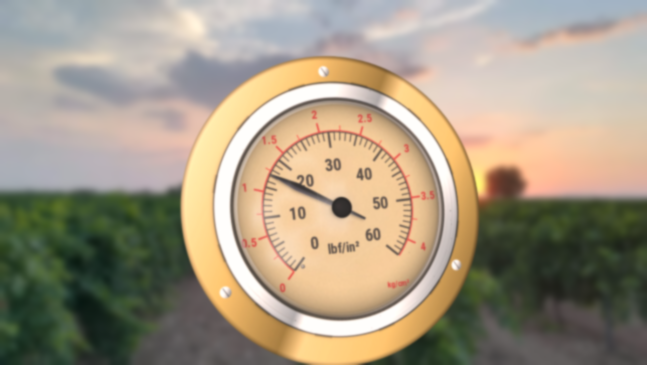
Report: 17psi
